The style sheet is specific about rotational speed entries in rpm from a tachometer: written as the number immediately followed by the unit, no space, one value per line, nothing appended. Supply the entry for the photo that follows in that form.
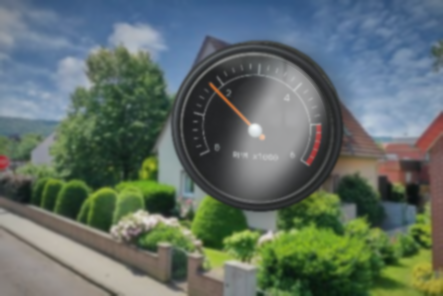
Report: 1800rpm
